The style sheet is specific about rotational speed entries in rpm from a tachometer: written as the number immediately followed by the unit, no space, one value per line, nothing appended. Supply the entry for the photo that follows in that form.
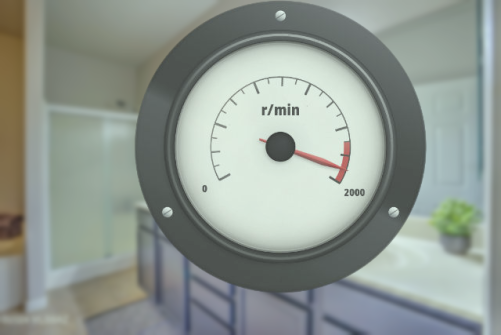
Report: 1900rpm
